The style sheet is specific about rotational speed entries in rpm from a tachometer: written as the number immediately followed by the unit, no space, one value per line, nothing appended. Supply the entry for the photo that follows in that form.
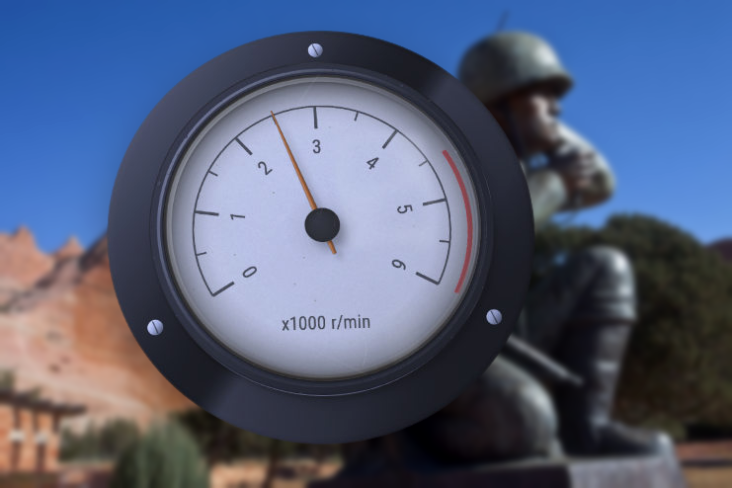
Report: 2500rpm
